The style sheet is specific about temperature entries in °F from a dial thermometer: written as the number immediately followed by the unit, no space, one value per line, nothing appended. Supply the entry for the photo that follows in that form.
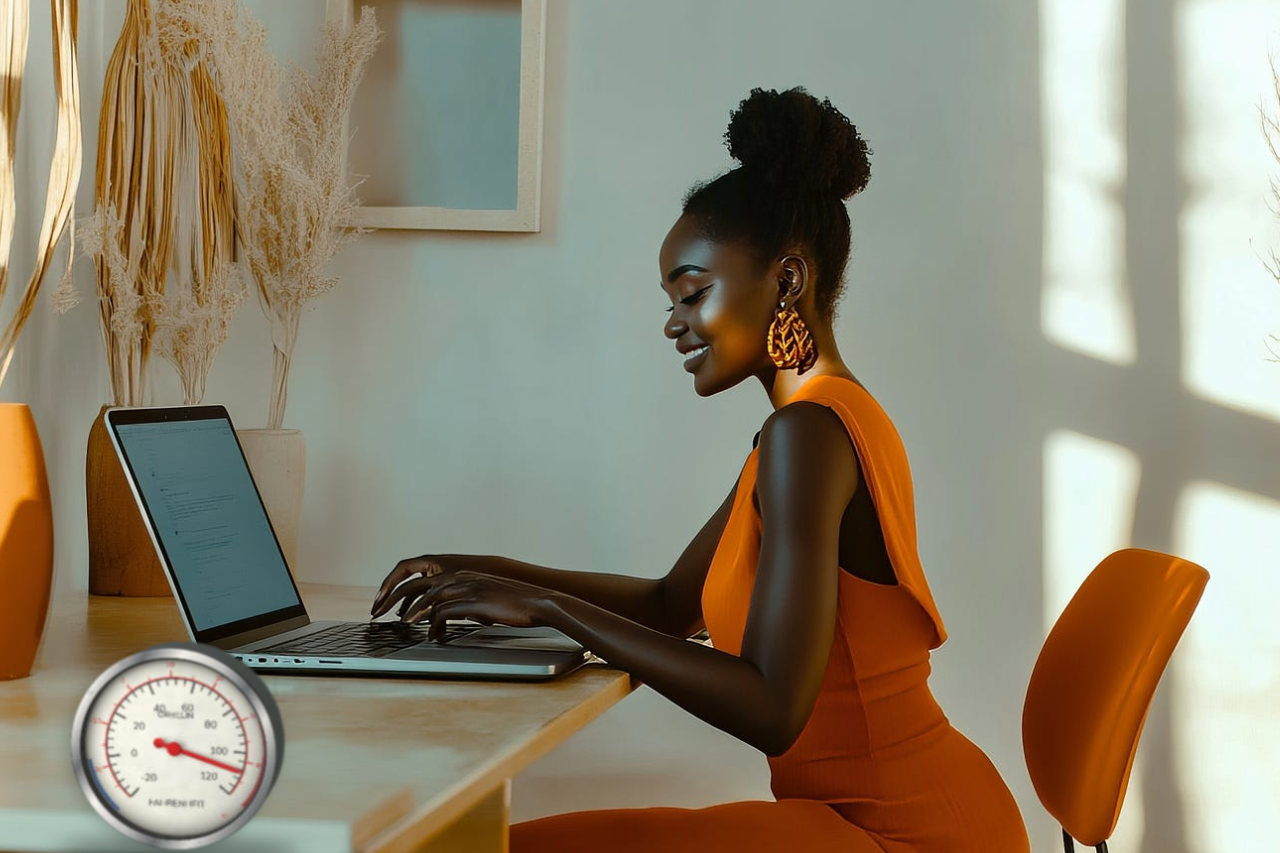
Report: 108°F
